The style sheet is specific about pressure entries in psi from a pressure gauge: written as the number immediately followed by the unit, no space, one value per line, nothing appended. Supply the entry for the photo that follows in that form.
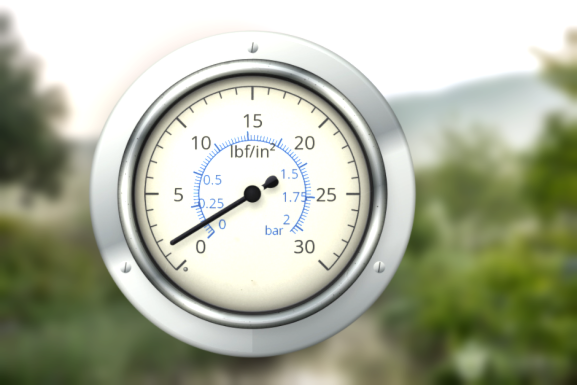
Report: 1.5psi
